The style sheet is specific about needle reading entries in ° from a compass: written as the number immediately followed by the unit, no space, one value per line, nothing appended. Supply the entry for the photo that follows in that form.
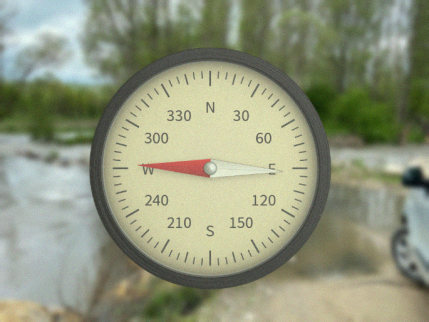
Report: 272.5°
